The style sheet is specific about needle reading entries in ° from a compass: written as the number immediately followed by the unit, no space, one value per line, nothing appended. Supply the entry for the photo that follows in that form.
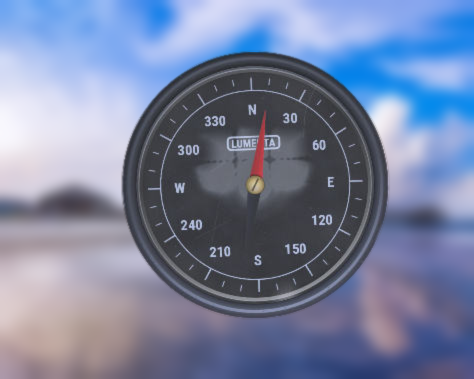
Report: 10°
